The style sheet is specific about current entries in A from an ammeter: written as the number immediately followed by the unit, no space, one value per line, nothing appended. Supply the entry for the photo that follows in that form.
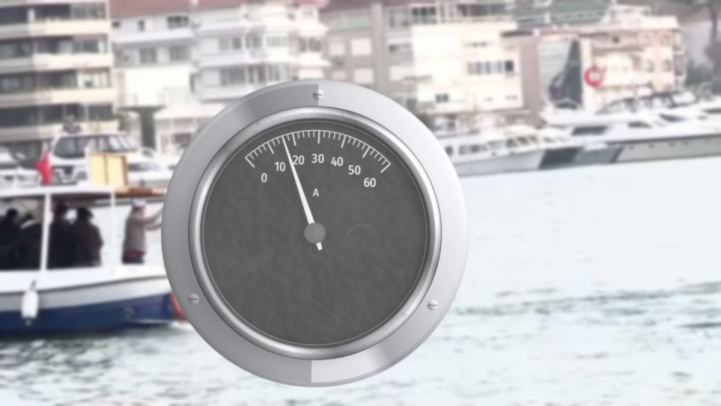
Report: 16A
